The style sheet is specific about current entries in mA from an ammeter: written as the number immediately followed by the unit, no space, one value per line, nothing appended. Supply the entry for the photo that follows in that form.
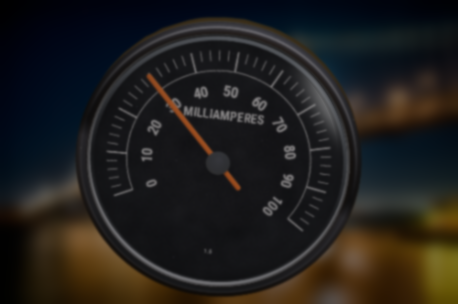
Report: 30mA
